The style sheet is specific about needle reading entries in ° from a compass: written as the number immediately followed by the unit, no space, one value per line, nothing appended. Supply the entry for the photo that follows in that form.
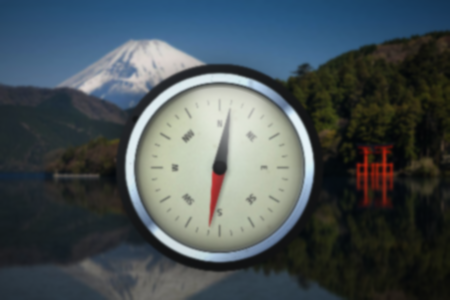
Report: 190°
